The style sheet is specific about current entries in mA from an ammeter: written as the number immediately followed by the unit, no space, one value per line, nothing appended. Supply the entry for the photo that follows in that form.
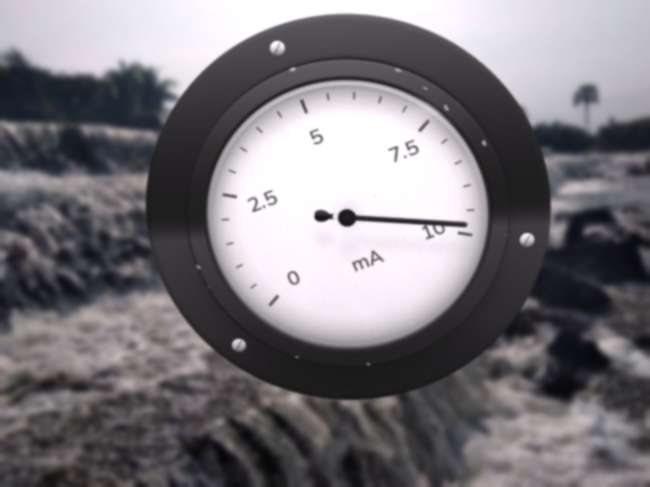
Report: 9.75mA
